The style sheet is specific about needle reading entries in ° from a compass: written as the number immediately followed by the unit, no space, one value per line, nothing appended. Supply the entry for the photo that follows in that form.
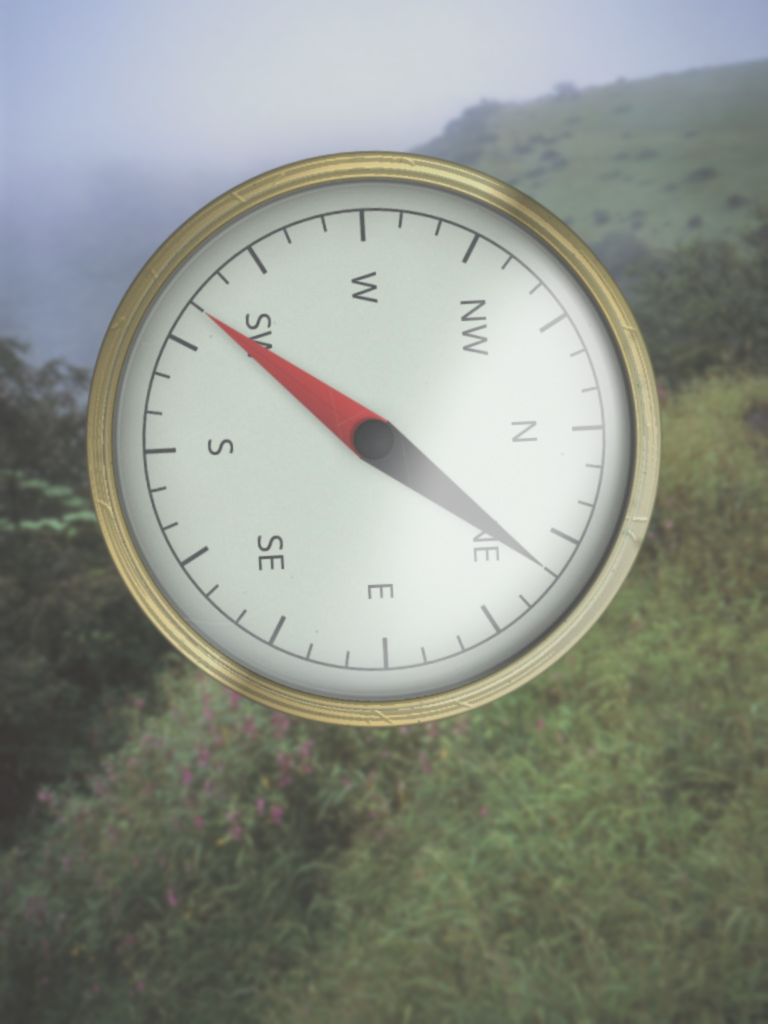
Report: 220°
